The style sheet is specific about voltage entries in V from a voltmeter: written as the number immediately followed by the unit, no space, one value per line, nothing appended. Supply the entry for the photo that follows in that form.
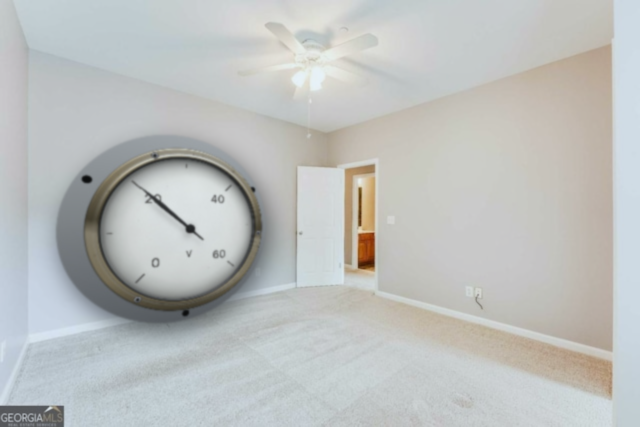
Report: 20V
